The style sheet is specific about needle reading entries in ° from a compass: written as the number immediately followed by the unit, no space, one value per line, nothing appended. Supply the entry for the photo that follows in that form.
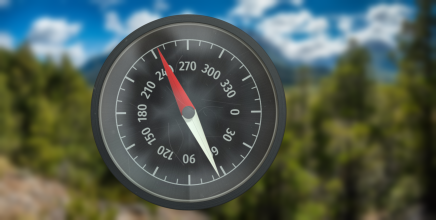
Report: 245°
